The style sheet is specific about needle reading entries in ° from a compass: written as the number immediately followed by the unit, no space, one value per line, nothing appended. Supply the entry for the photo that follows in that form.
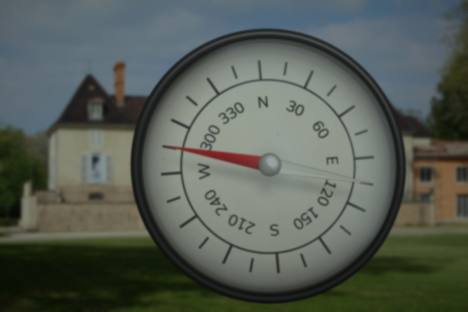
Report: 285°
